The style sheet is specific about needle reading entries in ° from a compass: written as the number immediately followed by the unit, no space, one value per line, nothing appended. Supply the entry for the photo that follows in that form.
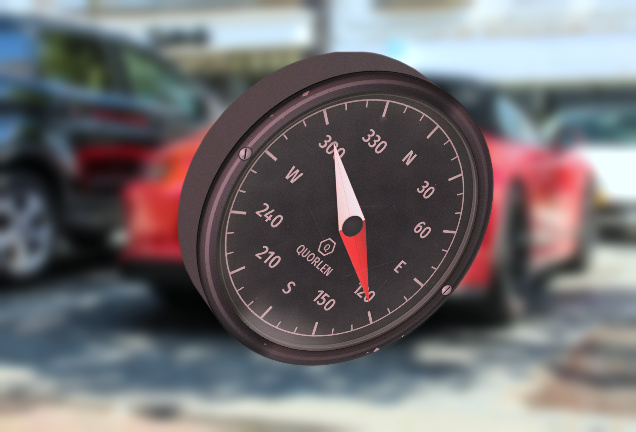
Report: 120°
